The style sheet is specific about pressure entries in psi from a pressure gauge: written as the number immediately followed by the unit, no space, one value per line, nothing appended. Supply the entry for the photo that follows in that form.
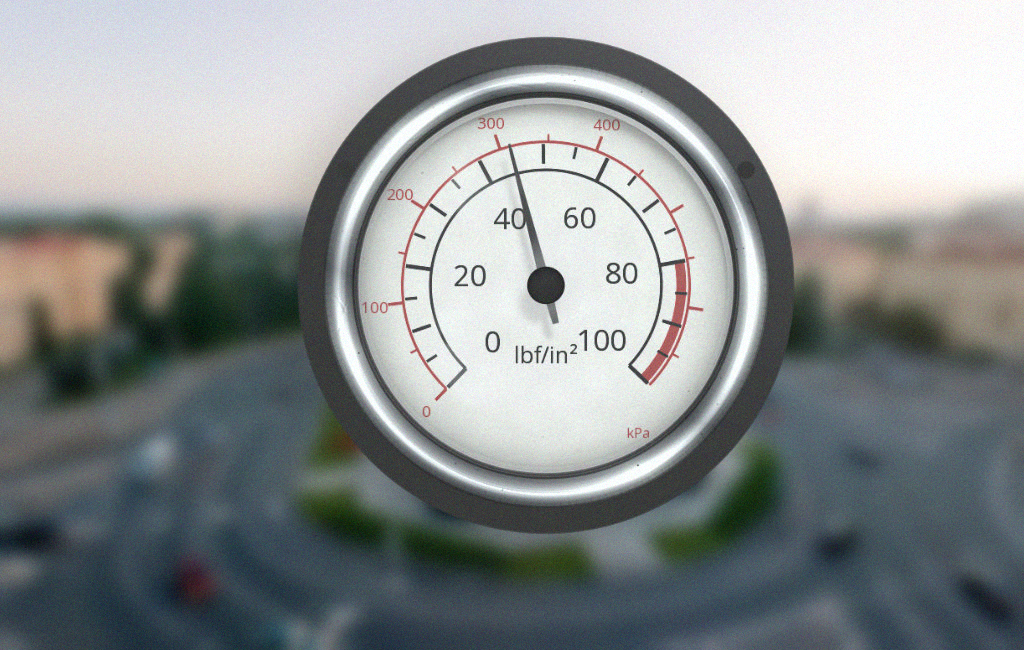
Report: 45psi
